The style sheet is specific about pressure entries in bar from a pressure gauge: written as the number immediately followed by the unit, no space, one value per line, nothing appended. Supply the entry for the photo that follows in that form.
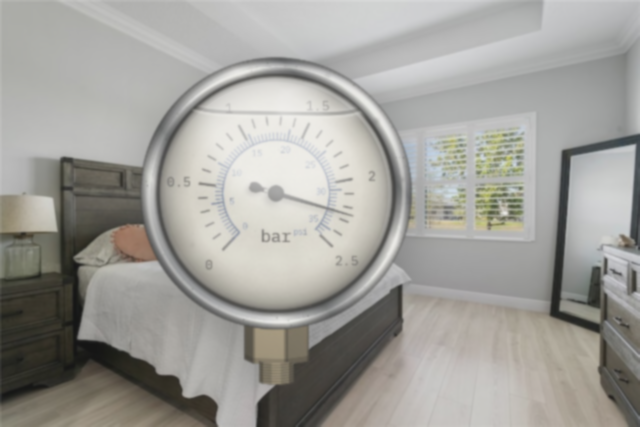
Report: 2.25bar
